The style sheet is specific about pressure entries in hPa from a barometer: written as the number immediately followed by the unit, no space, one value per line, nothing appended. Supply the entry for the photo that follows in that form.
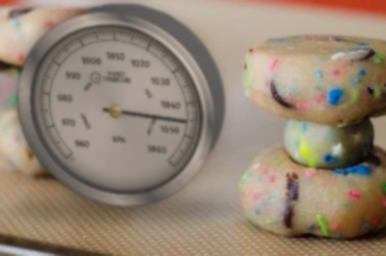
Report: 1045hPa
